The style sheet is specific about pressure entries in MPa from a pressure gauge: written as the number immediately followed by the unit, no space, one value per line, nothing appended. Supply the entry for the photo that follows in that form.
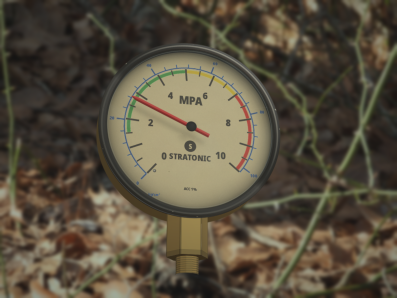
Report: 2.75MPa
